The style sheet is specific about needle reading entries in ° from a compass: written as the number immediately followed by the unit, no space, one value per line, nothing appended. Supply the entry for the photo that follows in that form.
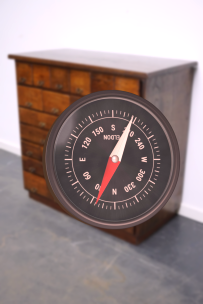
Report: 25°
